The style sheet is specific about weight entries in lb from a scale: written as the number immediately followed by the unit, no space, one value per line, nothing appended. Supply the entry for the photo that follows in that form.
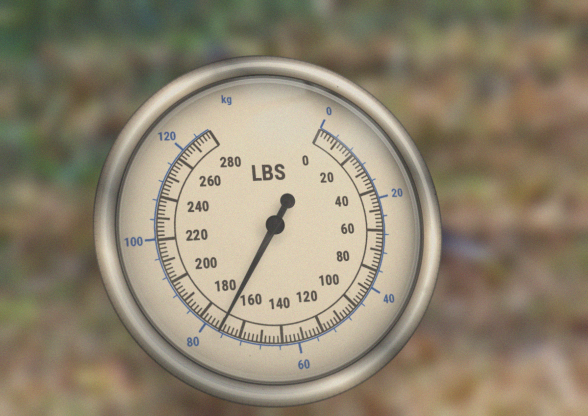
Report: 170lb
